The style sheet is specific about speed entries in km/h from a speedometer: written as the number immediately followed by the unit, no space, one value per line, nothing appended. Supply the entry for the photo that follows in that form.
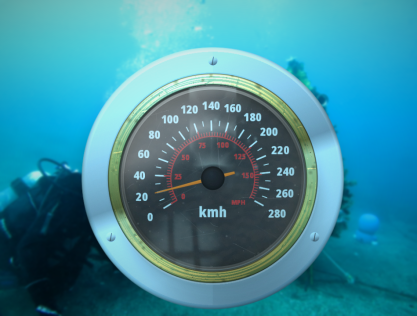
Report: 20km/h
